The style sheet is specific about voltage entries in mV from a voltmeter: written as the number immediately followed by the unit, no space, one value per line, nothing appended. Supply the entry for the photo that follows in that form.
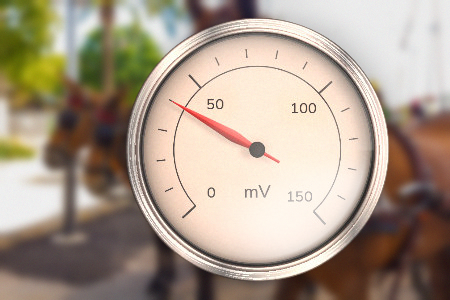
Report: 40mV
